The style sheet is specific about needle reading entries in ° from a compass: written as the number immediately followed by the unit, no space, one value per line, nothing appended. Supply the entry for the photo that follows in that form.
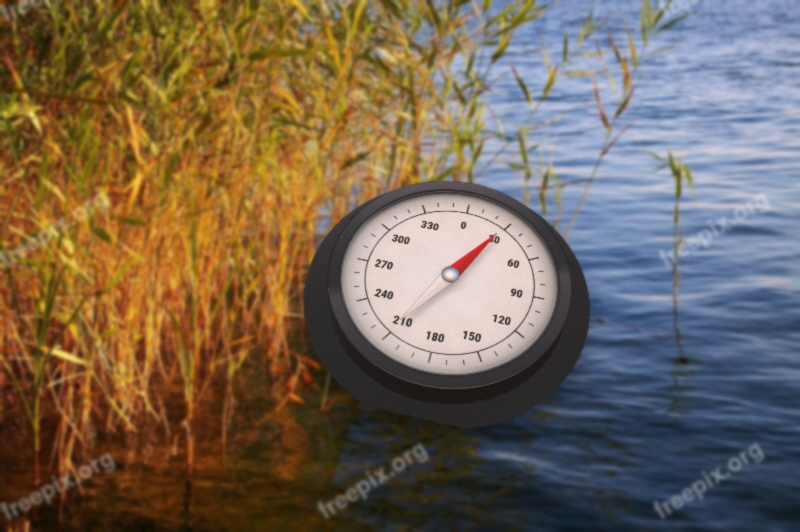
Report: 30°
